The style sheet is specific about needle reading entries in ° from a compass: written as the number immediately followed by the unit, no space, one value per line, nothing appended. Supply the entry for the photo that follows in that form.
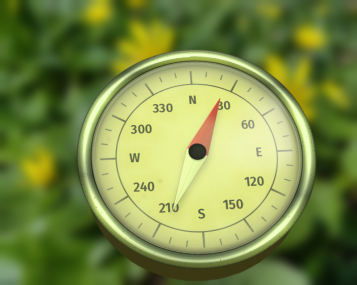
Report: 25°
